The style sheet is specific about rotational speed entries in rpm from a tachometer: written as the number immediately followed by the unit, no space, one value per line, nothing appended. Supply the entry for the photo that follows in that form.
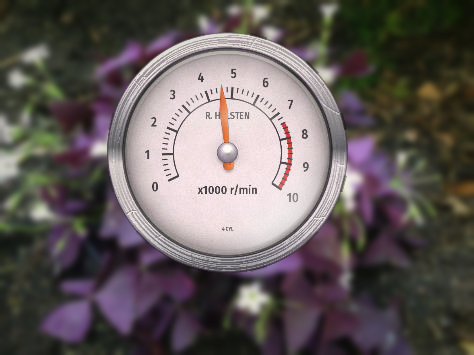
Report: 4600rpm
